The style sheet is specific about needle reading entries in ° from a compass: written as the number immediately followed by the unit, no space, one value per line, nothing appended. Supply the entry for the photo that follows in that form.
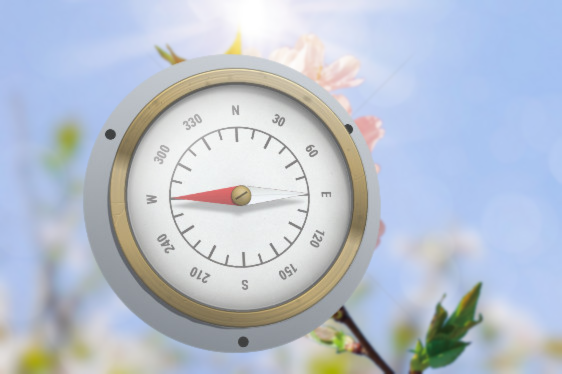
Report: 270°
